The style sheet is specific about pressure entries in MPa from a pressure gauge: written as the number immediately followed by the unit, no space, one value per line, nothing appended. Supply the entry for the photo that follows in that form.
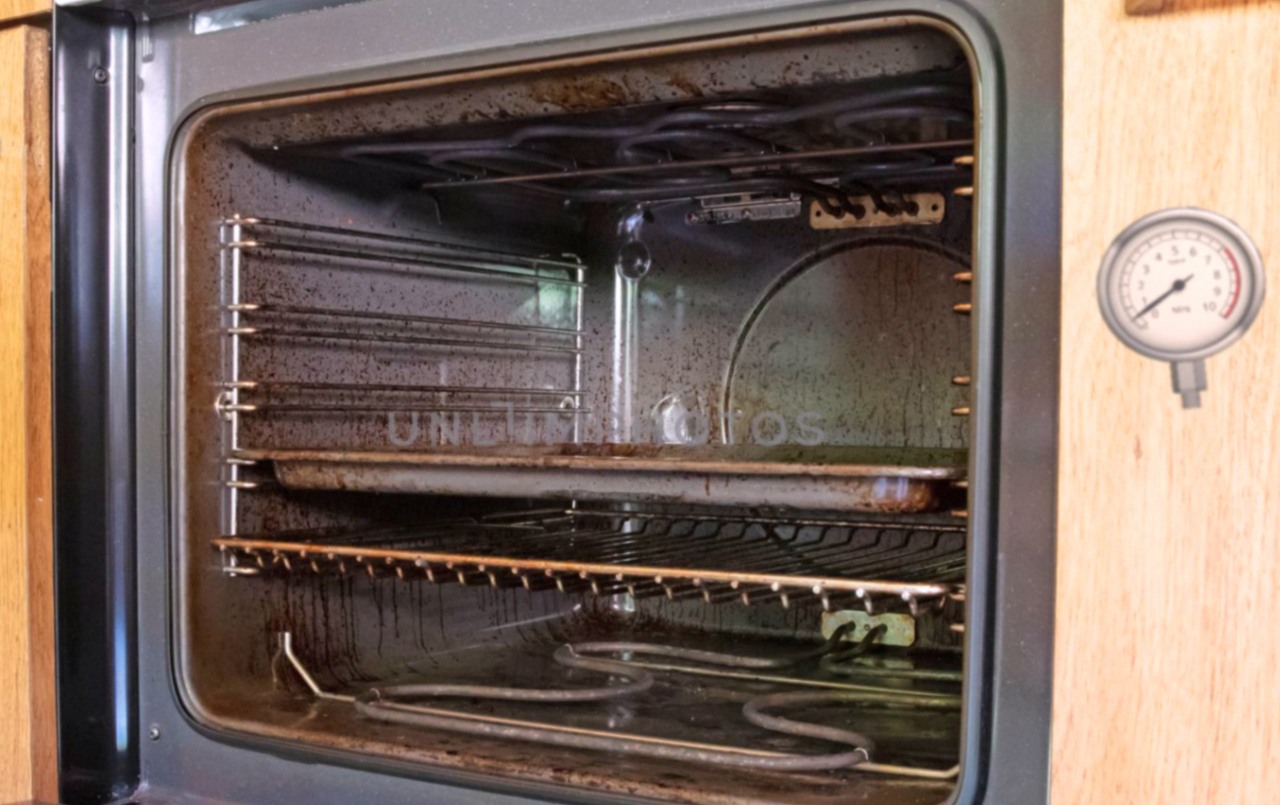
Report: 0.5MPa
